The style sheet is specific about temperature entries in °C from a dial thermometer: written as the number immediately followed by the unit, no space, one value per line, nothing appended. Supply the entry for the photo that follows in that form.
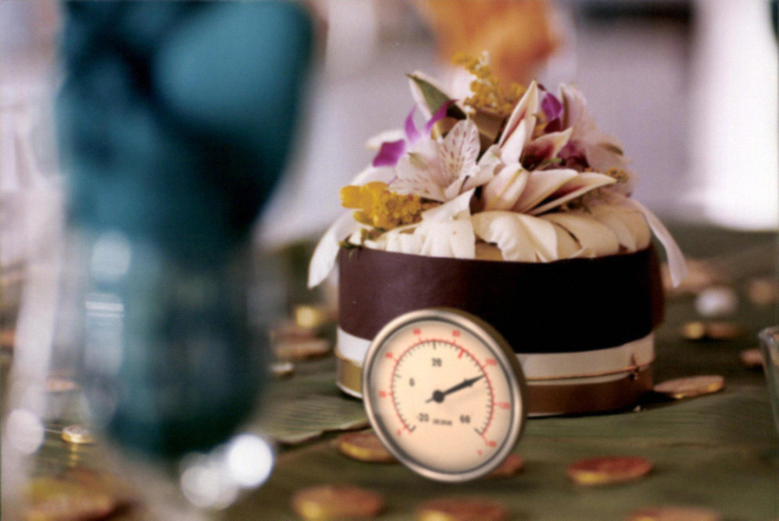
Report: 40°C
